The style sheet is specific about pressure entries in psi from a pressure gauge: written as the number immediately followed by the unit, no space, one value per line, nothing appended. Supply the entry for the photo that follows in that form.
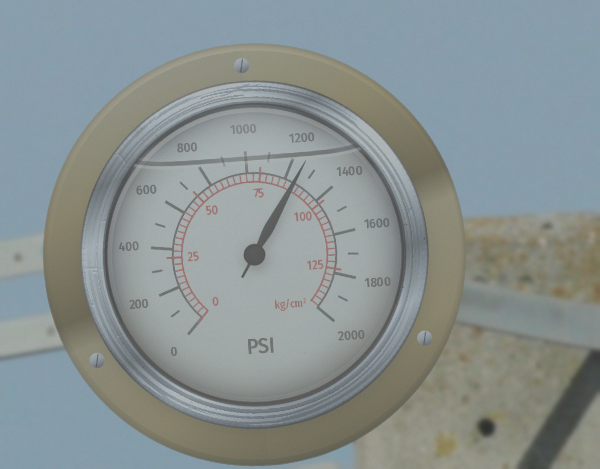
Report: 1250psi
